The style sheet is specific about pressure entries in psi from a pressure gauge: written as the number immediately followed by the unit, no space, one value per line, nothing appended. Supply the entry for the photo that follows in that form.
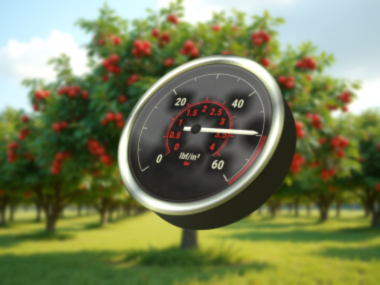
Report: 50psi
